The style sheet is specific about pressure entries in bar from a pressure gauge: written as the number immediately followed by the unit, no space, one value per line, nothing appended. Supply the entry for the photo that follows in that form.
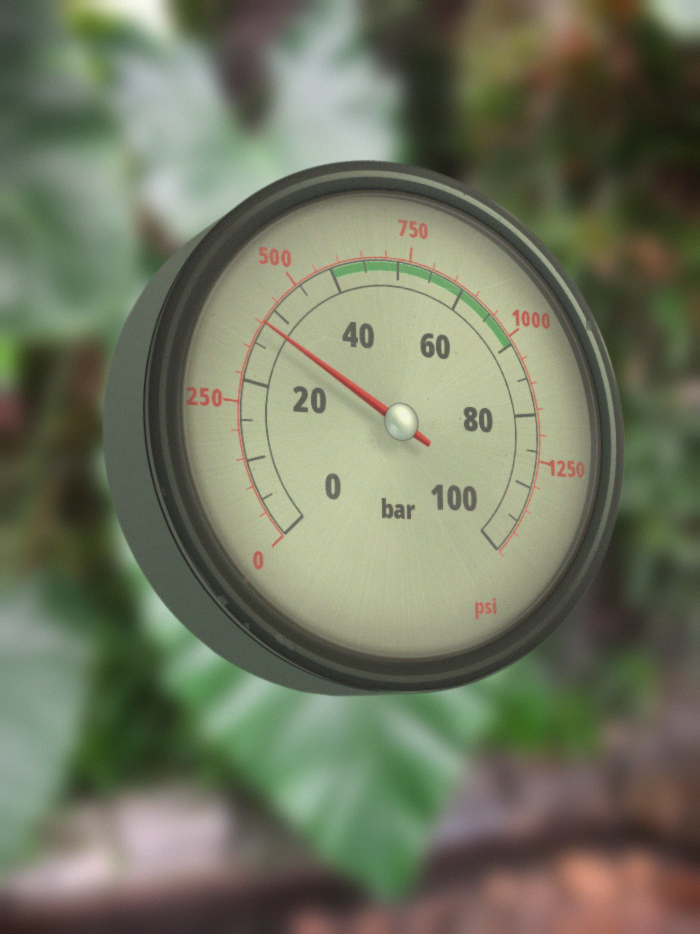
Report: 27.5bar
